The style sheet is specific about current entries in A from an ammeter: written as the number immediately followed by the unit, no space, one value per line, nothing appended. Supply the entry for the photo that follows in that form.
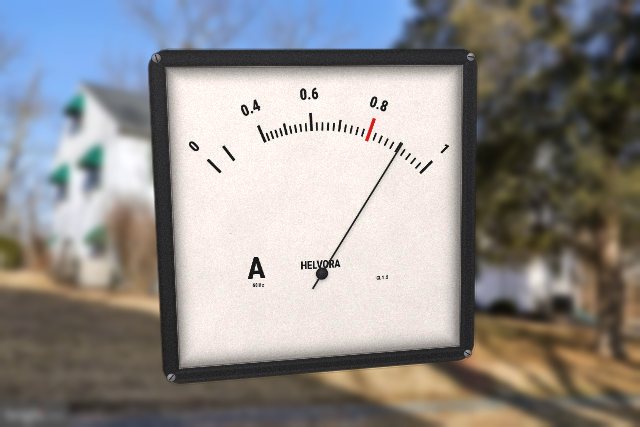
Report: 0.9A
